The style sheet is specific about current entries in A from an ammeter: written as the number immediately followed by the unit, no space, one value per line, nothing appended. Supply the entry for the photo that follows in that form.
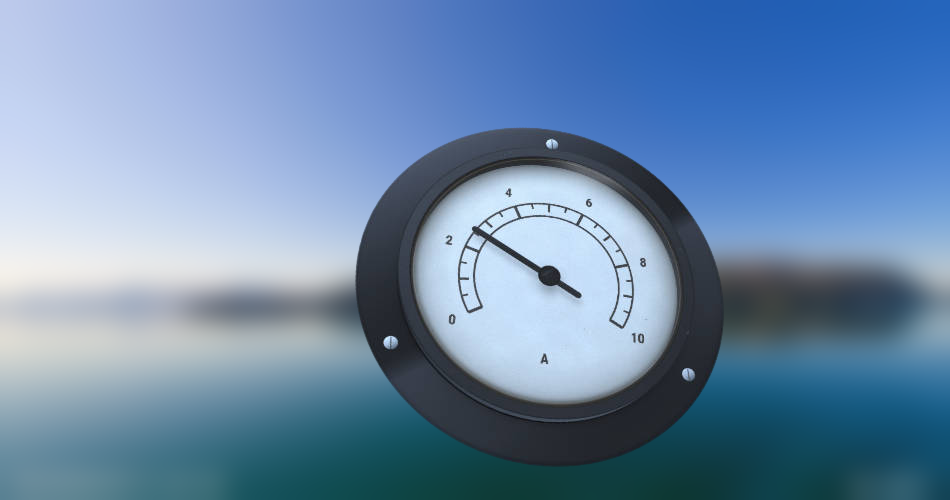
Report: 2.5A
